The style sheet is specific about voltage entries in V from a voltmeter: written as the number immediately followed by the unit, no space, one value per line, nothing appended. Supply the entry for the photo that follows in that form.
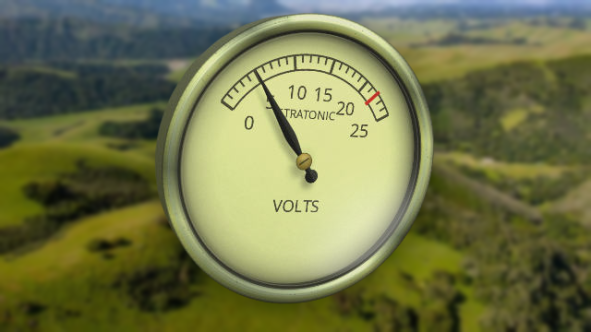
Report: 5V
